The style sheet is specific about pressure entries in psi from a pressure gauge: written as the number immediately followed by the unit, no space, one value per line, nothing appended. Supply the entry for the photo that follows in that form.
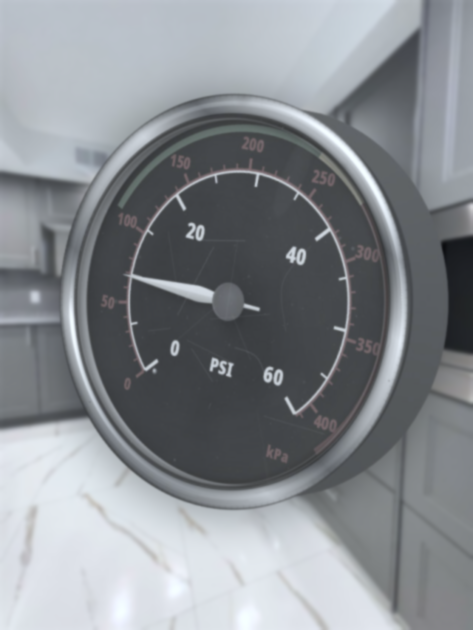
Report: 10psi
